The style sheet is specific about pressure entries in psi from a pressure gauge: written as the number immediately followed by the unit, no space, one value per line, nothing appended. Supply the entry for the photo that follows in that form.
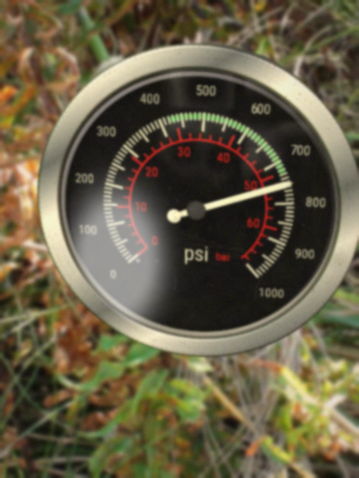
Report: 750psi
